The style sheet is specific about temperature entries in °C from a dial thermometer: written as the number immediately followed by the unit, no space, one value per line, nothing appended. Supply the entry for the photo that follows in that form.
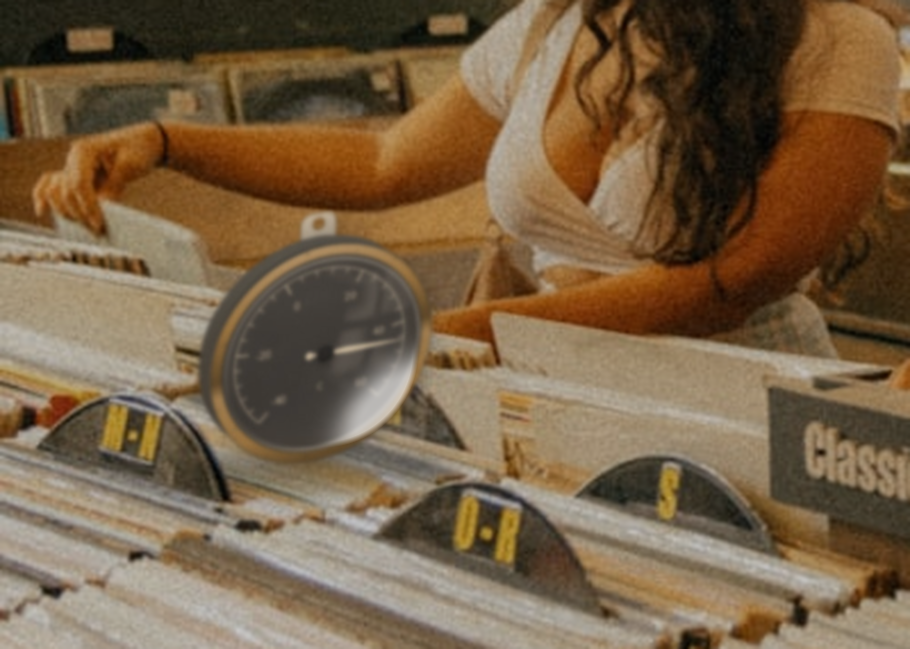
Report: 44°C
